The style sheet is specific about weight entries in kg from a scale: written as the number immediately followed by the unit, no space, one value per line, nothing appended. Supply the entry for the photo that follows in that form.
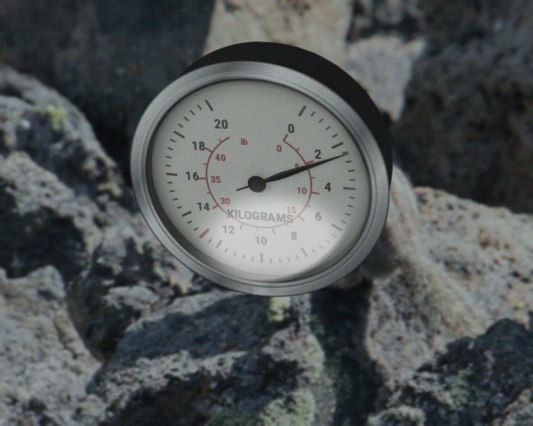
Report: 2.4kg
